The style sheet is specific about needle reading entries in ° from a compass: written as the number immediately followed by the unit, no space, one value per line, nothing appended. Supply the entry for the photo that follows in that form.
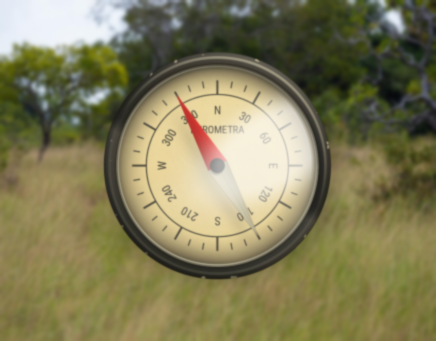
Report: 330°
